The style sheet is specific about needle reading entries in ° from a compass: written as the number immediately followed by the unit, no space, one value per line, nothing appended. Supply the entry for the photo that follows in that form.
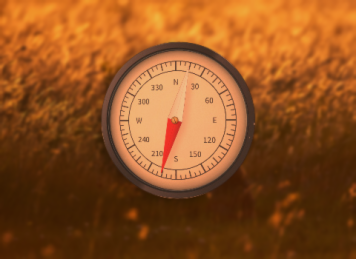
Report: 195°
